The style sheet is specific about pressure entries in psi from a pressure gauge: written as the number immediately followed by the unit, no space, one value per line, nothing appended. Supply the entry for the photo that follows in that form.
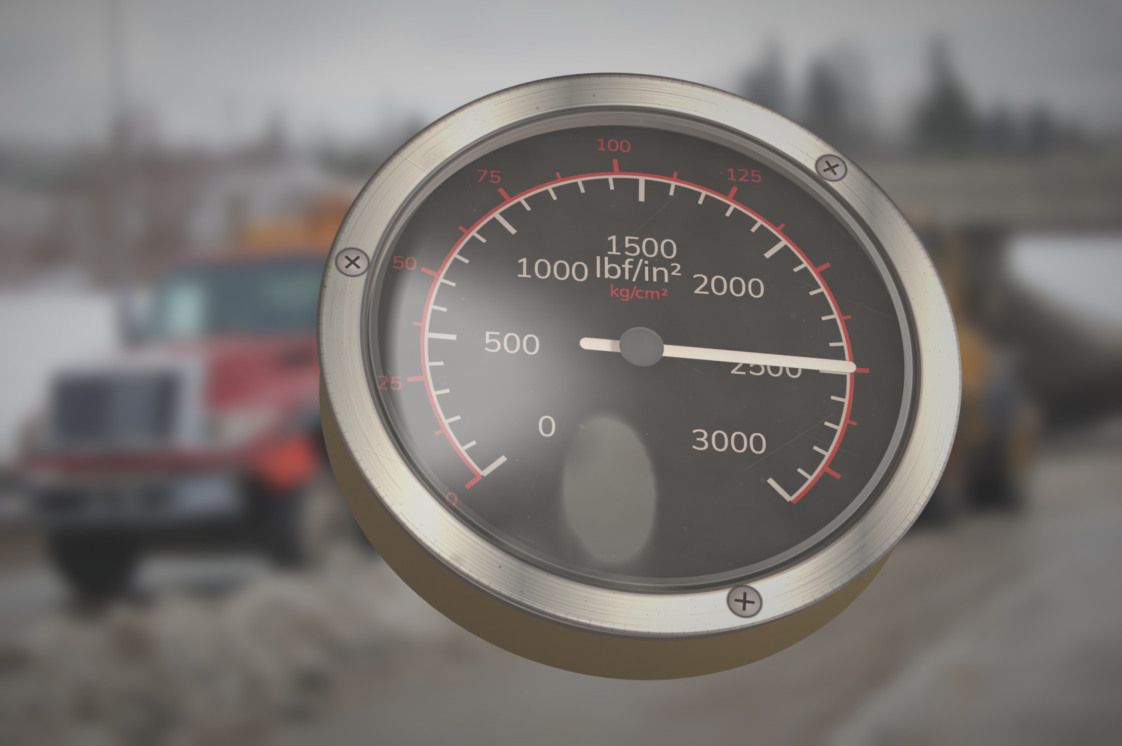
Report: 2500psi
